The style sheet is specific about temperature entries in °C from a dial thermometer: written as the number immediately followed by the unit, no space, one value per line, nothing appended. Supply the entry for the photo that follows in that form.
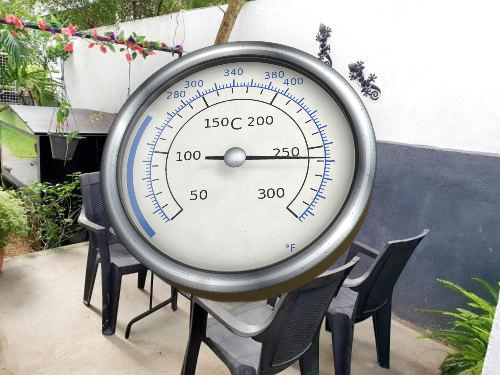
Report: 260°C
